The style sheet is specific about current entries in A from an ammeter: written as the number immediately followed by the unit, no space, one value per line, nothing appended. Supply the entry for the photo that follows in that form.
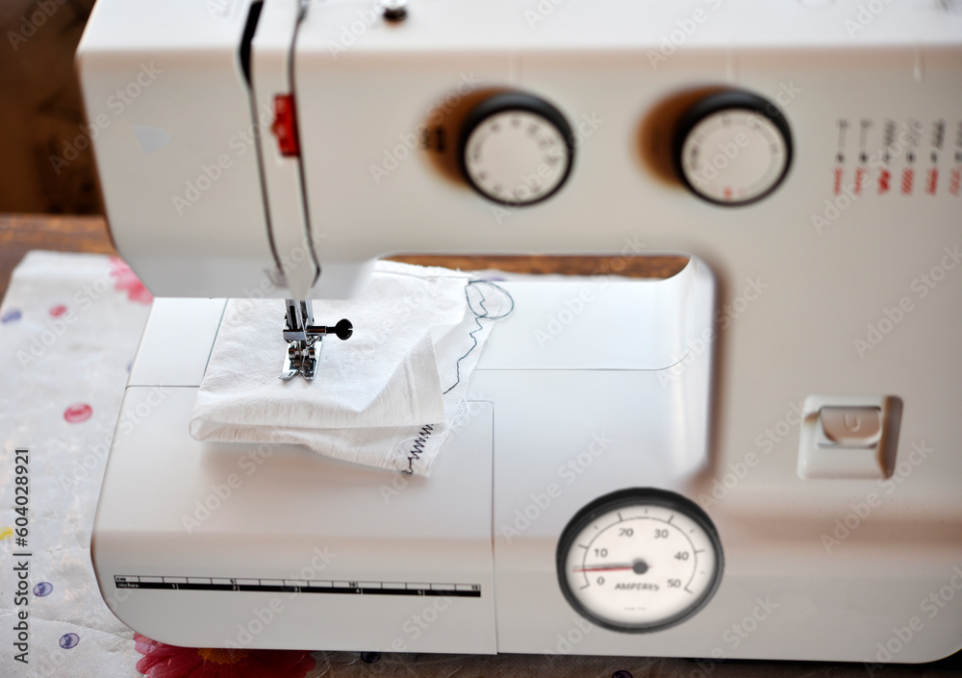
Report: 5A
